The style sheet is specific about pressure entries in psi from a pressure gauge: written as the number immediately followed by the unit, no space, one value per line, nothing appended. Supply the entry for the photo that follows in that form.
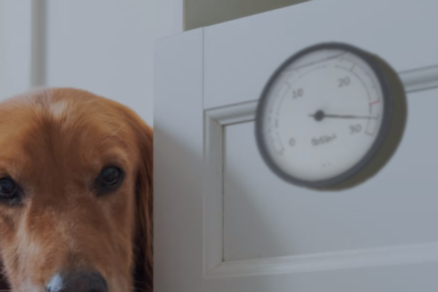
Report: 28psi
